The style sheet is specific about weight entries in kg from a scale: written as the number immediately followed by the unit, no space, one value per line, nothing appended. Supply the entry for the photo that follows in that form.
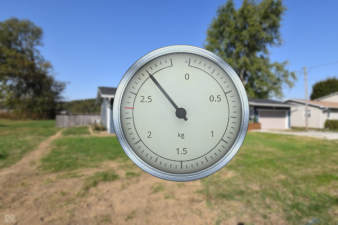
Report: 2.75kg
